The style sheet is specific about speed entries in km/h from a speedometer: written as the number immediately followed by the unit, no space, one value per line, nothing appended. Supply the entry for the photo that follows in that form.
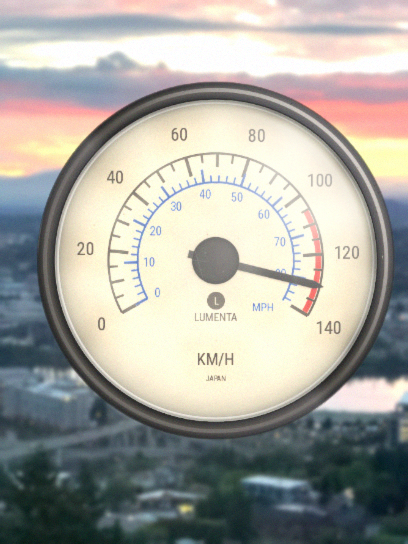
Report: 130km/h
